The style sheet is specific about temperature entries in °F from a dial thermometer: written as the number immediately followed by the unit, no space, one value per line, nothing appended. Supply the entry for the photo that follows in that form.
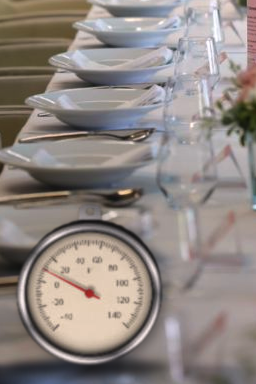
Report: 10°F
